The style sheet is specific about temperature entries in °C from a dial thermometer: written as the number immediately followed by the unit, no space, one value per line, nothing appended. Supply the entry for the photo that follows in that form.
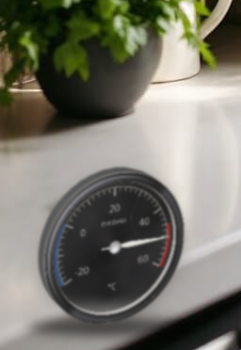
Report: 50°C
